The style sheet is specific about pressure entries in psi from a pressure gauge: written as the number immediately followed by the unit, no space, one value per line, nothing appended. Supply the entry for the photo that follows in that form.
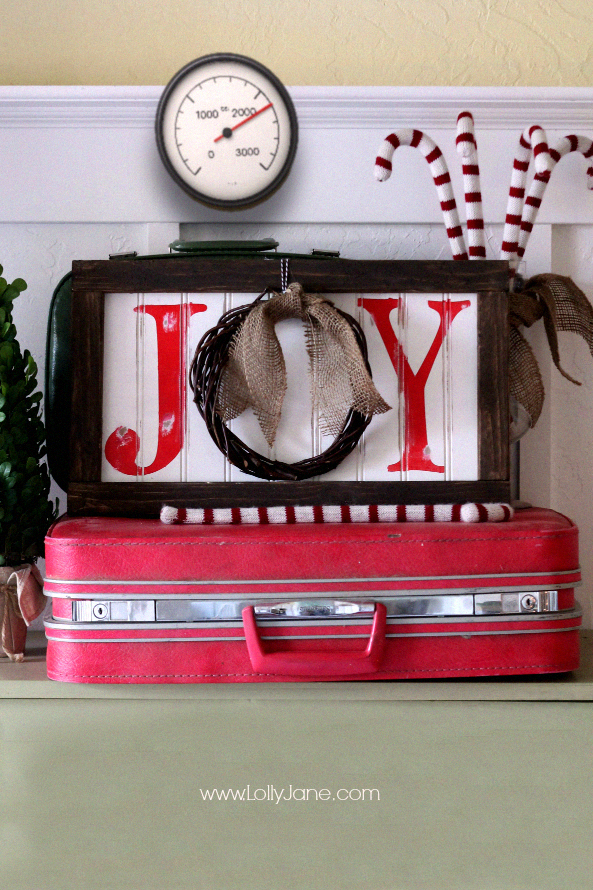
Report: 2200psi
